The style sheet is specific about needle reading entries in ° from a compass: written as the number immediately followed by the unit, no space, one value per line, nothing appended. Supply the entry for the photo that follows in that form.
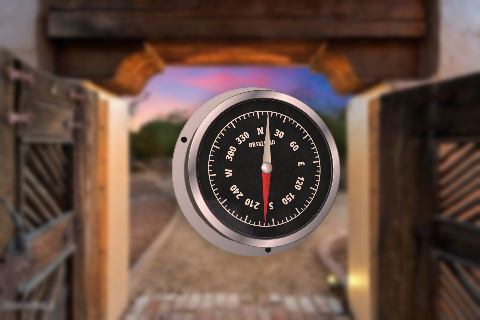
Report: 190°
